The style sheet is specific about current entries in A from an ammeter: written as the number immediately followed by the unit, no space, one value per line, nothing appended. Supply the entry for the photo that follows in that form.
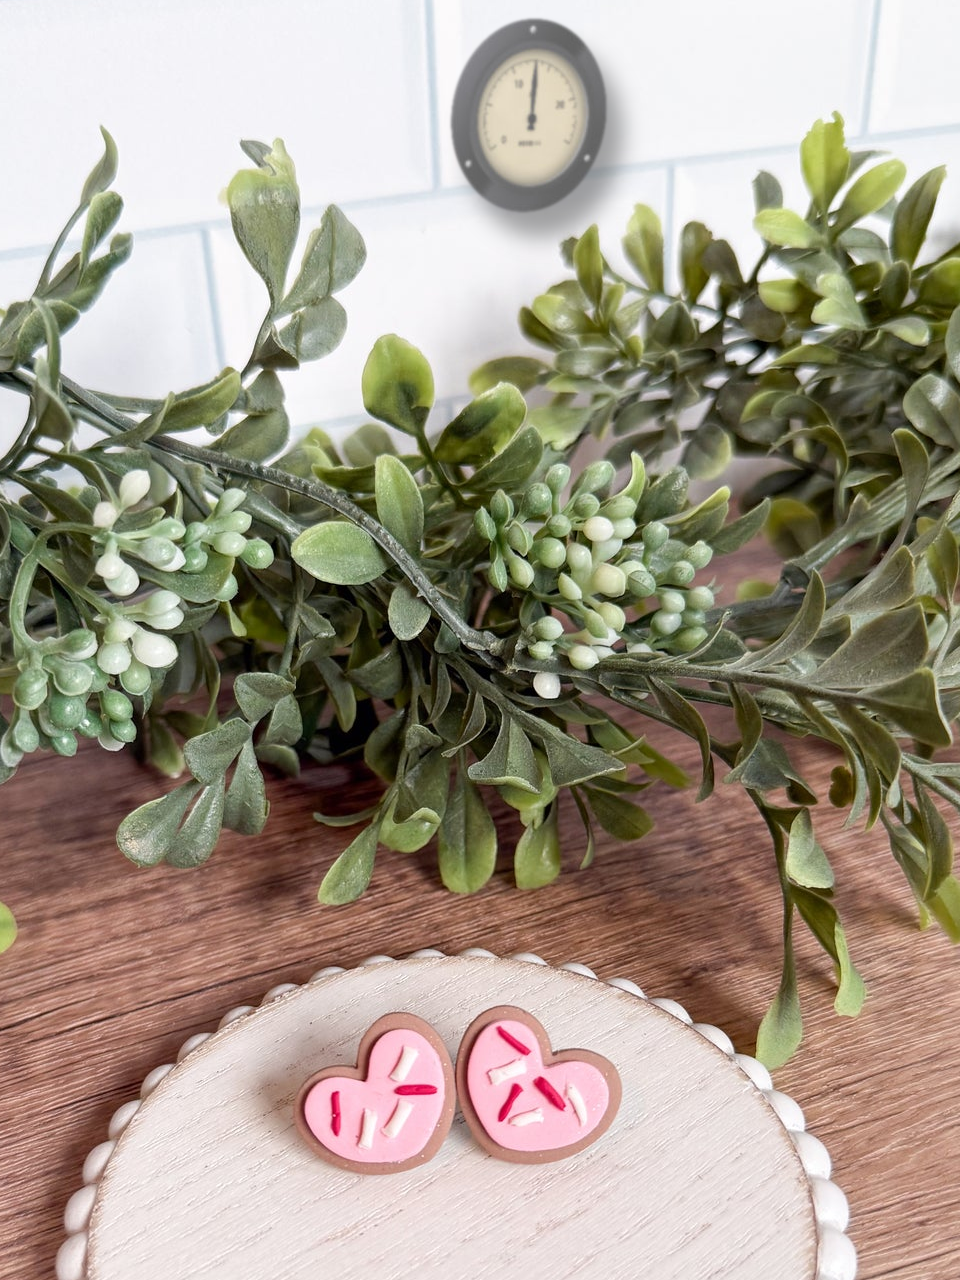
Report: 13A
